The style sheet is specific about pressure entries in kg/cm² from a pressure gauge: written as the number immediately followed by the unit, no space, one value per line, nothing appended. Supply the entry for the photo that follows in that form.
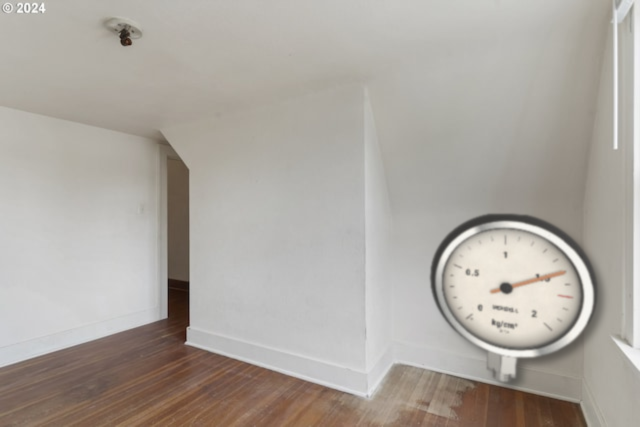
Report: 1.5kg/cm²
